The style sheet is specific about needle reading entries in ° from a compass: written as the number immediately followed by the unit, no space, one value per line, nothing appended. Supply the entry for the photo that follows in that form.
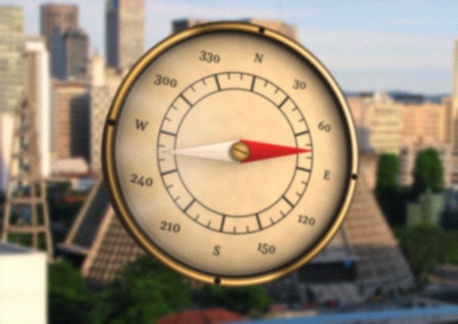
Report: 75°
